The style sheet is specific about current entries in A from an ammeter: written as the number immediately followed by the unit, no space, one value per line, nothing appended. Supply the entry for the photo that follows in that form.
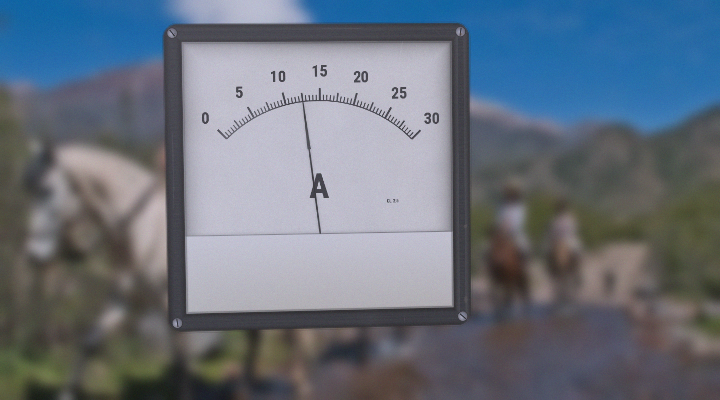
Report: 12.5A
